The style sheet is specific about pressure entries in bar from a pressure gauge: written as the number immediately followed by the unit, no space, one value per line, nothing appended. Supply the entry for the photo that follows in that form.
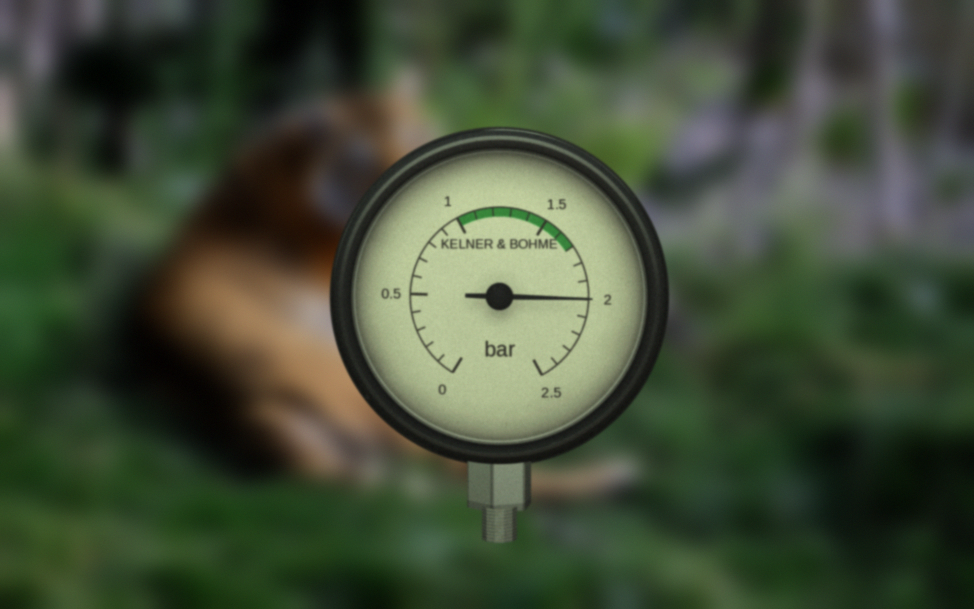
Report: 2bar
